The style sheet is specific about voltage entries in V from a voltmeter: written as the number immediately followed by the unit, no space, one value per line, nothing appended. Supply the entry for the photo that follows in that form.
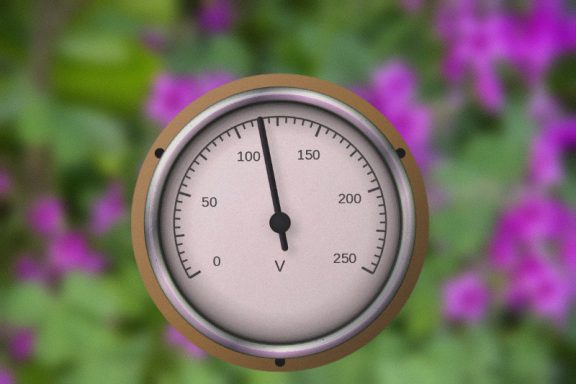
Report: 115V
